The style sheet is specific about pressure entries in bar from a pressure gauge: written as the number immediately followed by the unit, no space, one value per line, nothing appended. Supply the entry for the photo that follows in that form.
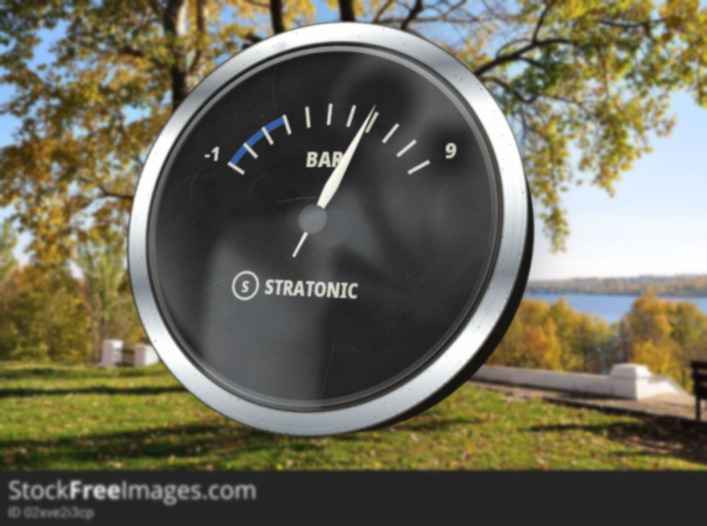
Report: 6bar
